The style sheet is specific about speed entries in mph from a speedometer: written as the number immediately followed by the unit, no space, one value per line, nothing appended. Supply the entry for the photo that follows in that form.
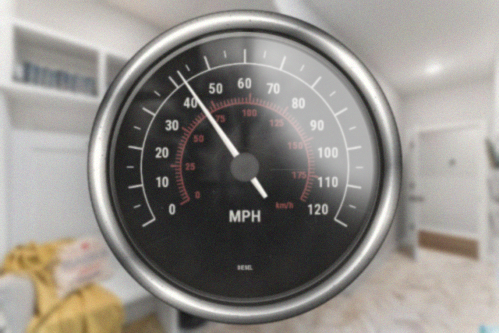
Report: 42.5mph
